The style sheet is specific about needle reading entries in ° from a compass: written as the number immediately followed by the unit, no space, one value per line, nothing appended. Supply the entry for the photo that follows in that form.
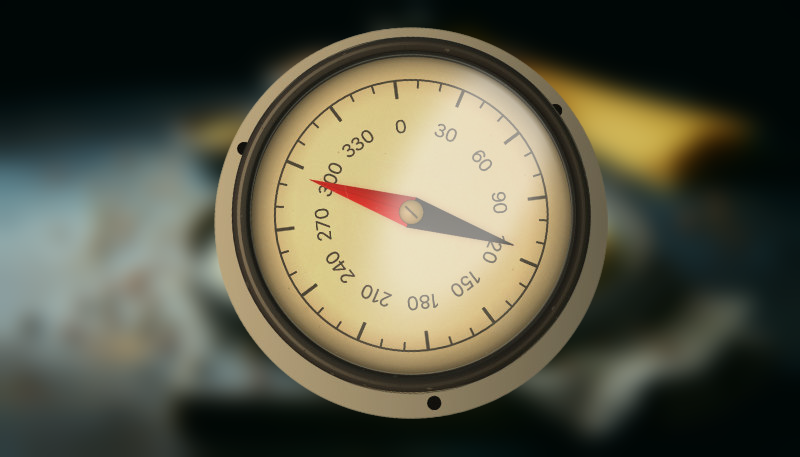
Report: 295°
